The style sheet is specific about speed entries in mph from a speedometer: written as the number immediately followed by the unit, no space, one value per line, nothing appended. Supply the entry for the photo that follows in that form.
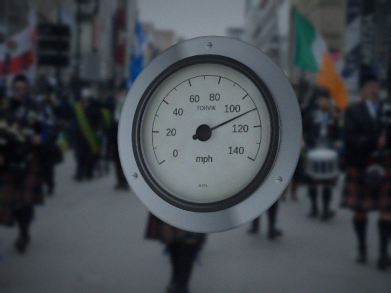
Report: 110mph
